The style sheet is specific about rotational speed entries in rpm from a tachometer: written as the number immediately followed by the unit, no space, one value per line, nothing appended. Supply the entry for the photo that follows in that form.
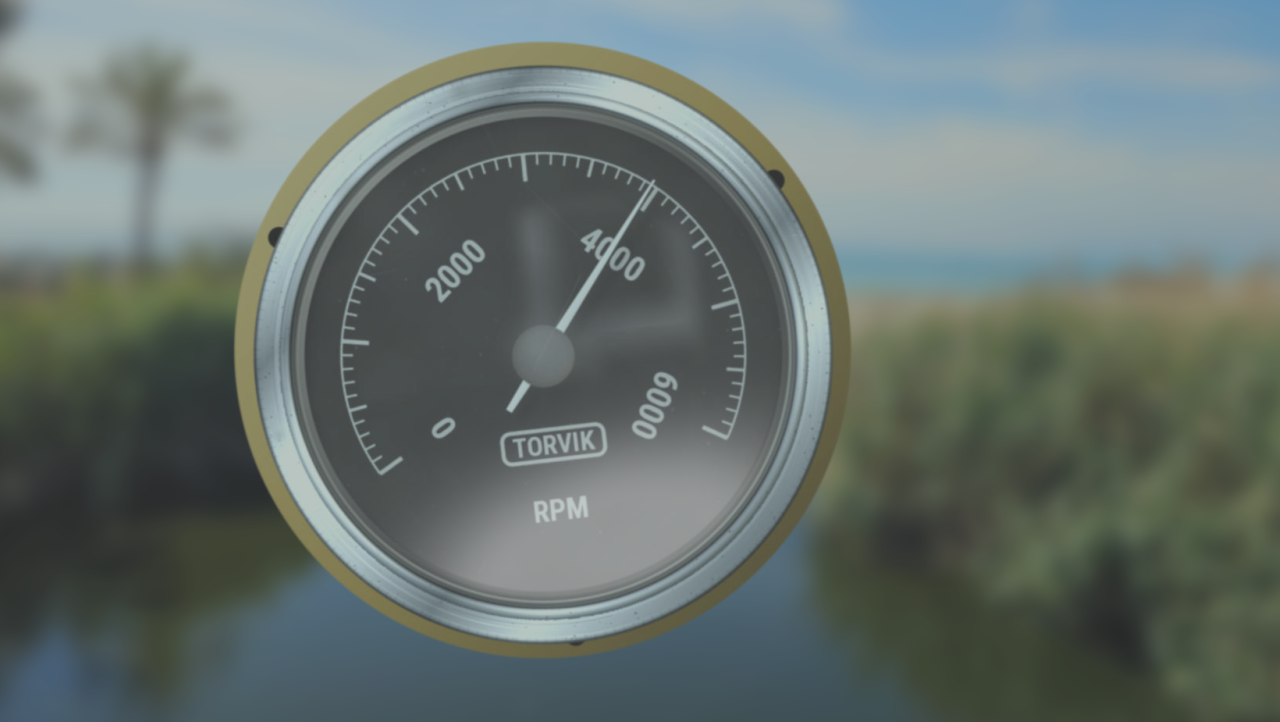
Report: 3950rpm
